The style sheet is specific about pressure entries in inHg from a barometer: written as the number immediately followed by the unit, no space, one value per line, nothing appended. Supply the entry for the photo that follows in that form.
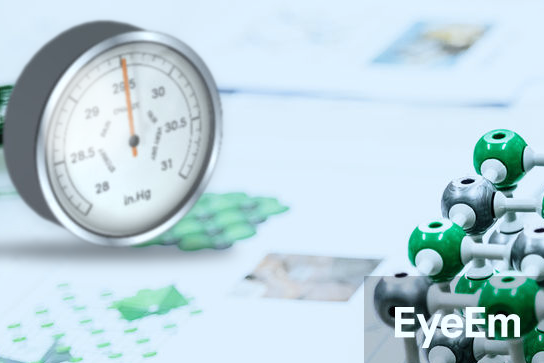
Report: 29.5inHg
